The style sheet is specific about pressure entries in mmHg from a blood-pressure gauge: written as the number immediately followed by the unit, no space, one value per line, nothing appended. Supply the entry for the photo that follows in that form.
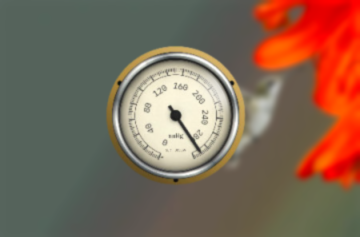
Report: 290mmHg
